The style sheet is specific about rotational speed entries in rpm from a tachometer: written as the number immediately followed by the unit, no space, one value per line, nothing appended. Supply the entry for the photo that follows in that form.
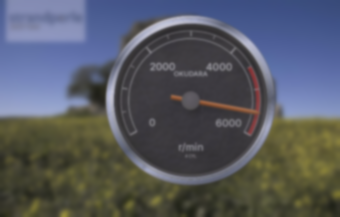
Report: 5500rpm
